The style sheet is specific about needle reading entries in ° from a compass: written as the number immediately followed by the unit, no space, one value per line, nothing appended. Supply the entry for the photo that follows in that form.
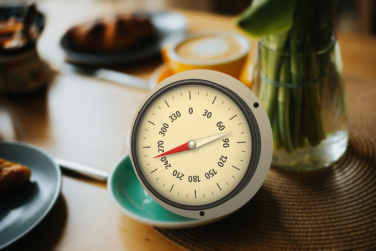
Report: 255°
